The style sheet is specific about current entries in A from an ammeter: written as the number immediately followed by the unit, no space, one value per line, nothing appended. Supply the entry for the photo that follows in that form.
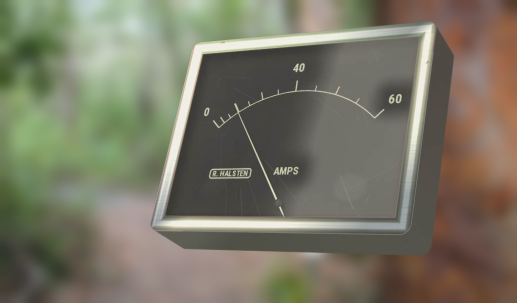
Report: 20A
